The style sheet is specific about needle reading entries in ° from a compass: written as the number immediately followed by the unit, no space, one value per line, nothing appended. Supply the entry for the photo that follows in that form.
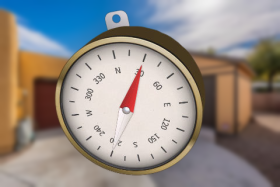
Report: 30°
